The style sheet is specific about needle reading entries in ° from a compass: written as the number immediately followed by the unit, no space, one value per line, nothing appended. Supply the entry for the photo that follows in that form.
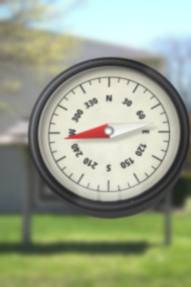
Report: 260°
